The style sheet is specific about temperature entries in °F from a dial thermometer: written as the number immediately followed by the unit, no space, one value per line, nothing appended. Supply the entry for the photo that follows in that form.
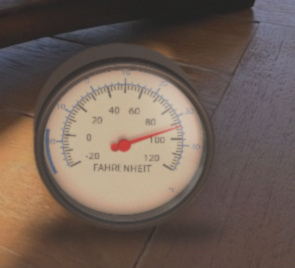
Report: 90°F
